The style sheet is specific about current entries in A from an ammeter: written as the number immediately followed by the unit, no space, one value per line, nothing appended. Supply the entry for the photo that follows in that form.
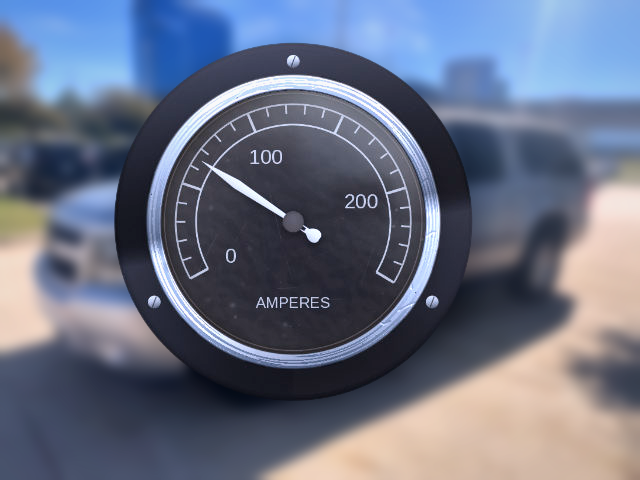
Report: 65A
